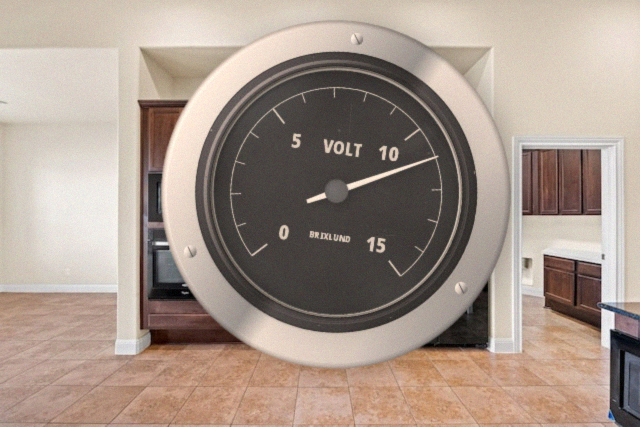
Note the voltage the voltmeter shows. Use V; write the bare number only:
11
